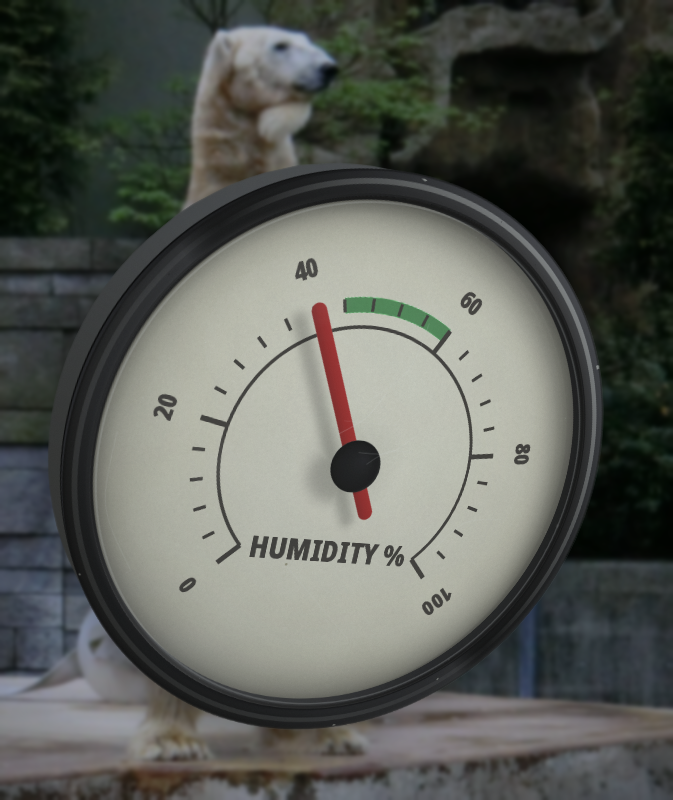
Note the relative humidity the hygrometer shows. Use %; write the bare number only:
40
